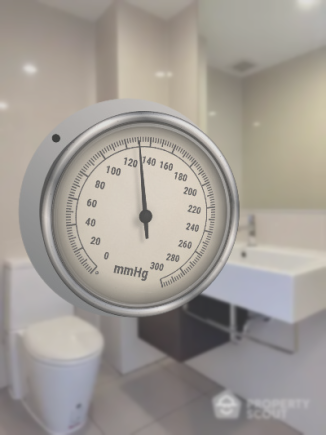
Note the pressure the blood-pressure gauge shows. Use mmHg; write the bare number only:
130
